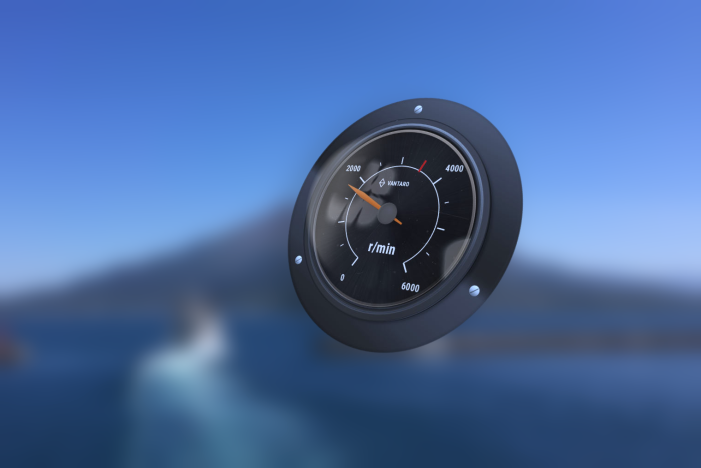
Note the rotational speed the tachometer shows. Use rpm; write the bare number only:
1750
